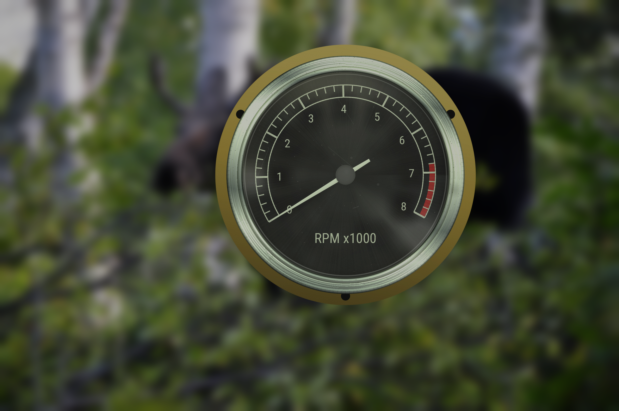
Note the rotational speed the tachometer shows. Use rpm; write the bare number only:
0
